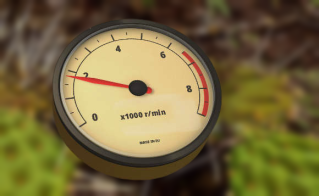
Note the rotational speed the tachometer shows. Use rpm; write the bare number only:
1750
